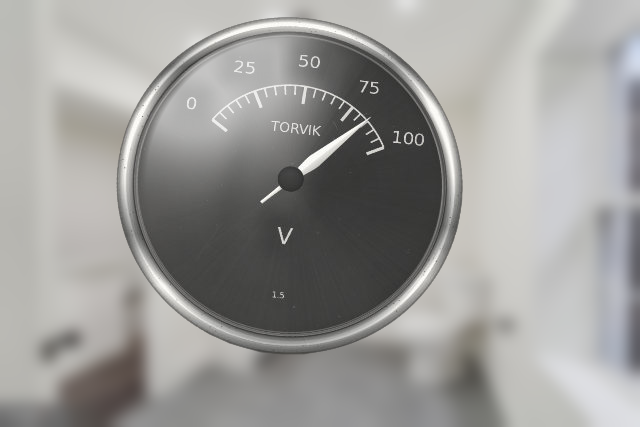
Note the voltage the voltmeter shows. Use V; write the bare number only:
85
